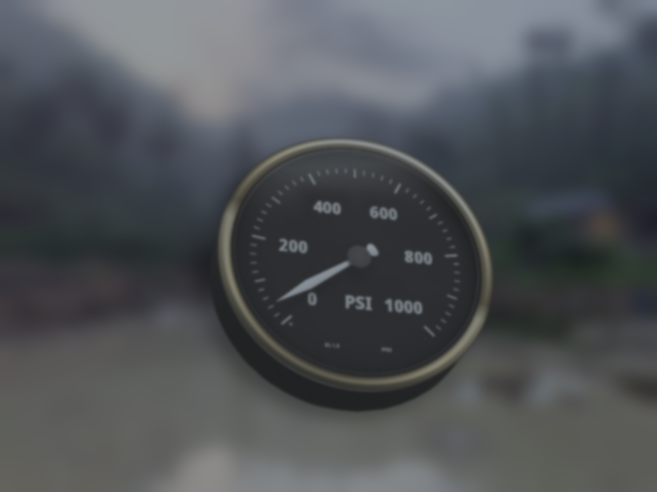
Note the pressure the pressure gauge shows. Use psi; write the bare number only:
40
